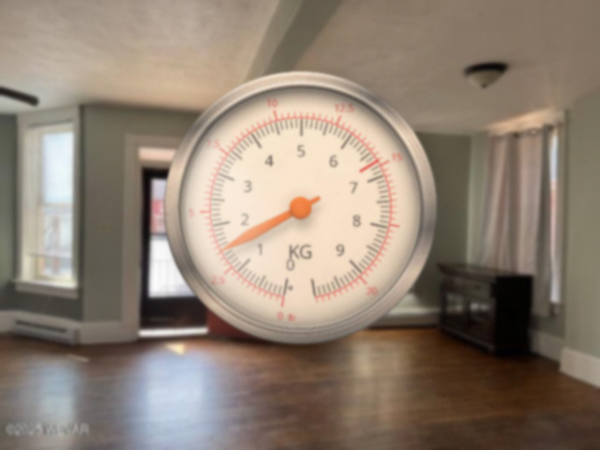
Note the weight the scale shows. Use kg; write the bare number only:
1.5
